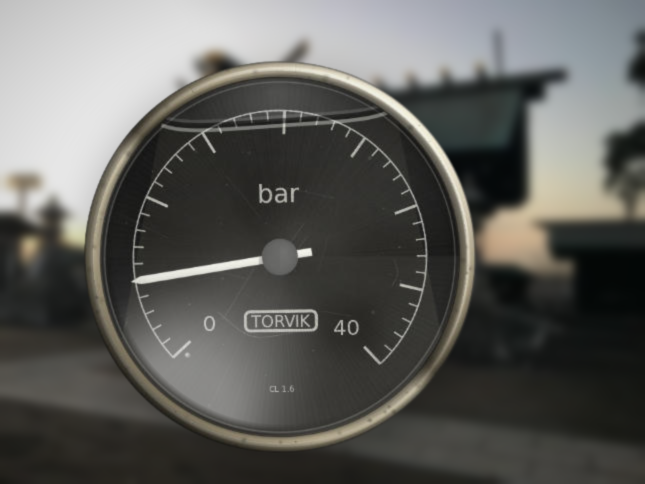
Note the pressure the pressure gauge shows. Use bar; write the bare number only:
5
